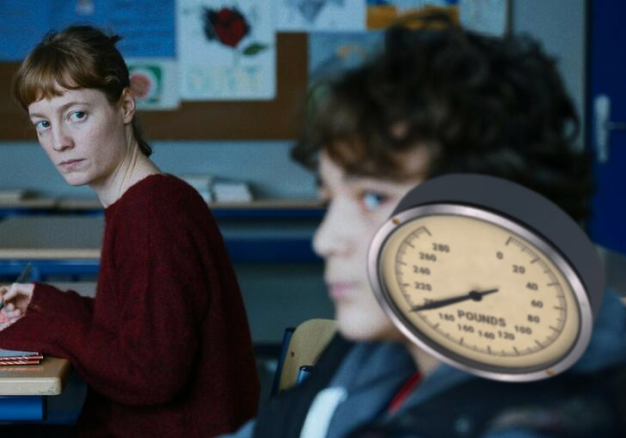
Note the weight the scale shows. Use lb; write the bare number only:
200
